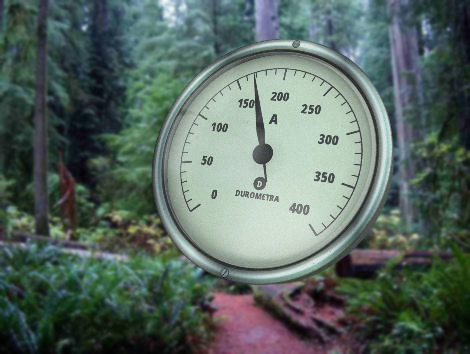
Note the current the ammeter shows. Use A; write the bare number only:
170
